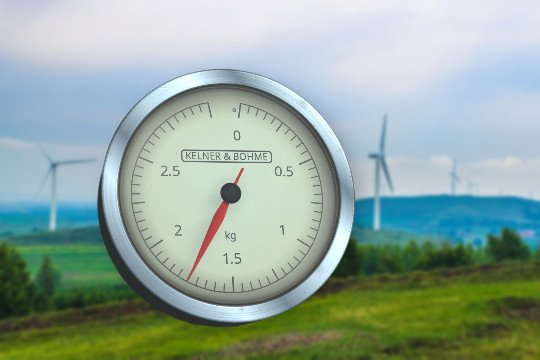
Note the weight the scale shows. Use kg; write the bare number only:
1.75
